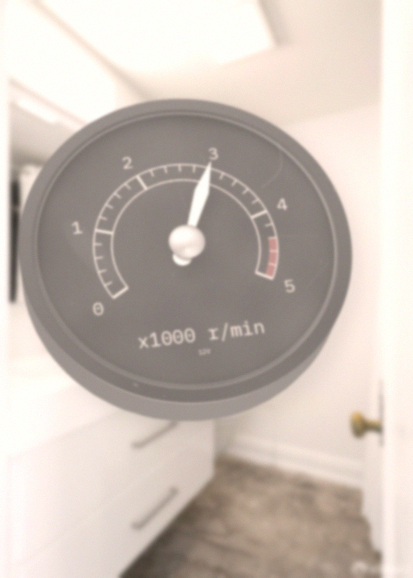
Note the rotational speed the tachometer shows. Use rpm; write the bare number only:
3000
